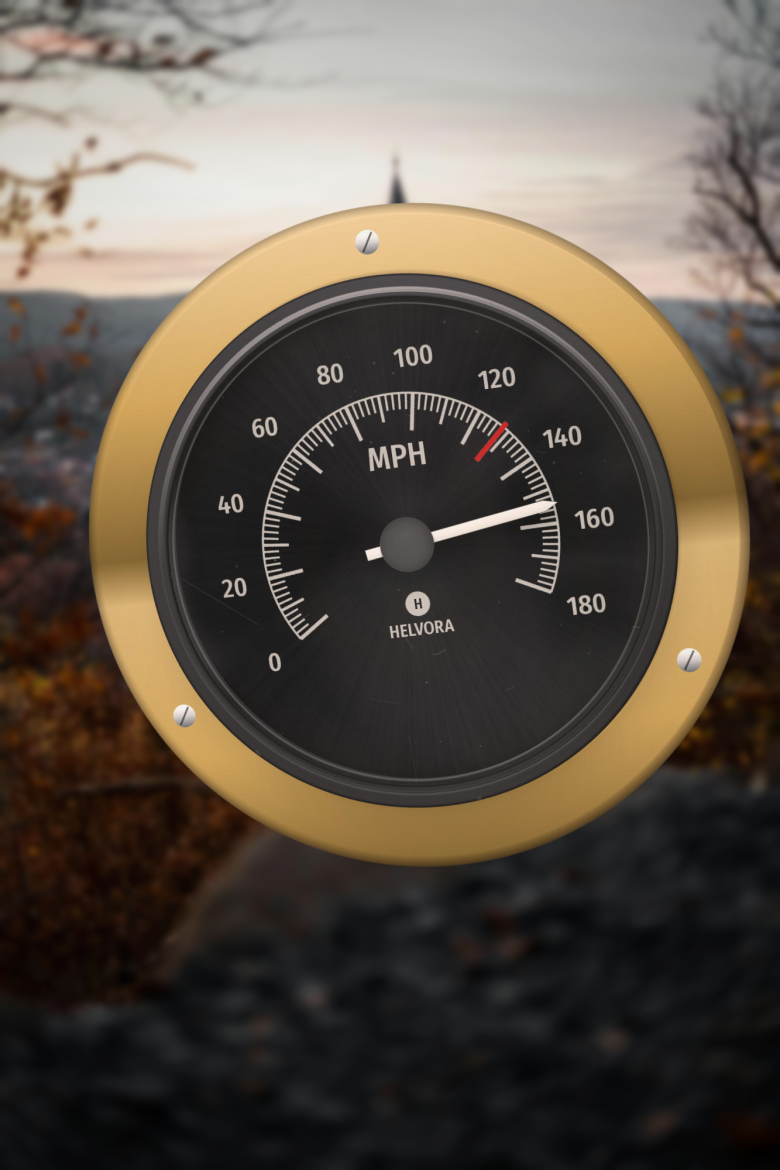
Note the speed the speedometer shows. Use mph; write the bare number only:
154
